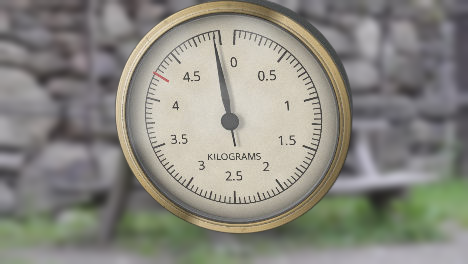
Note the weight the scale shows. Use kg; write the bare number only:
4.95
